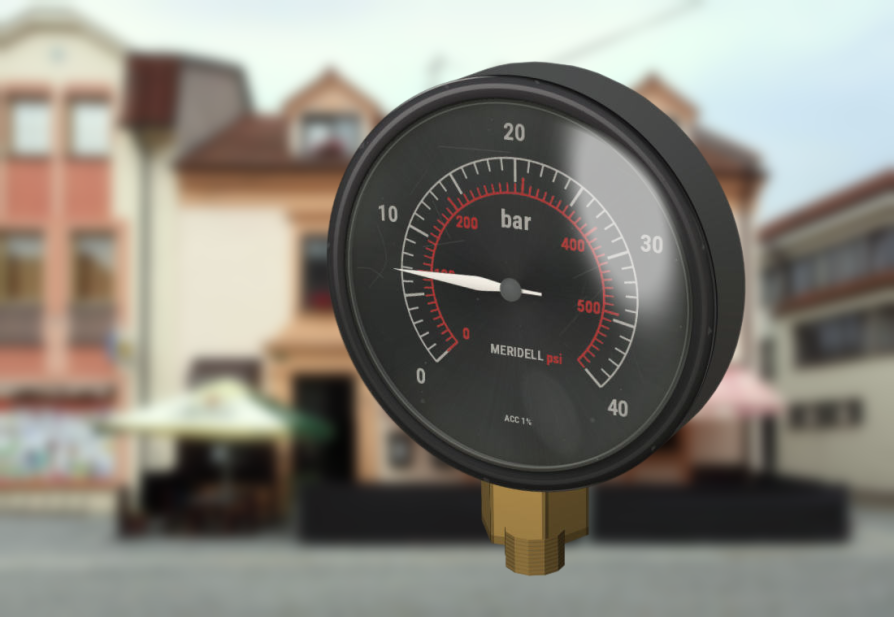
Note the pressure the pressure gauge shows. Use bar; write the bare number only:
7
